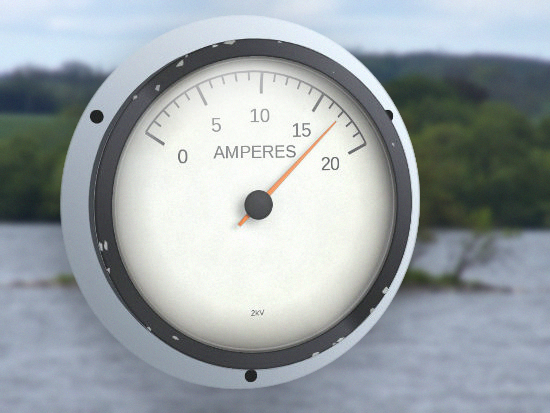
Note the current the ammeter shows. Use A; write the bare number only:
17
